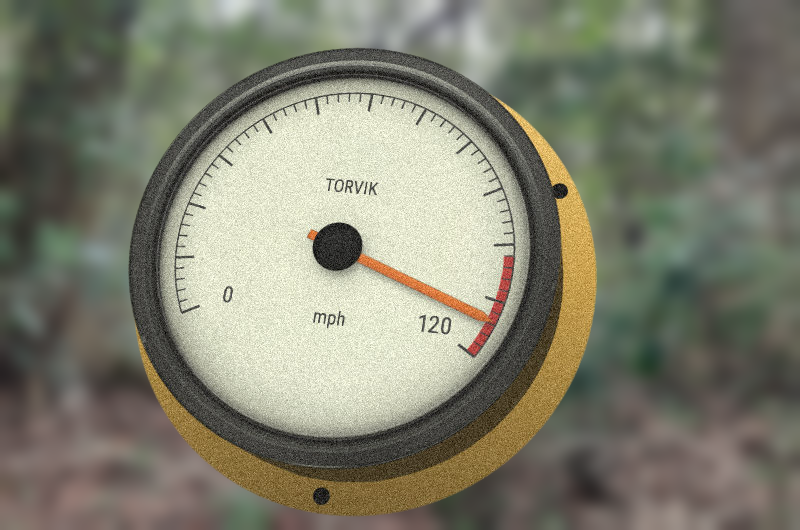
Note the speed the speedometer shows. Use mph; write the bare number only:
114
